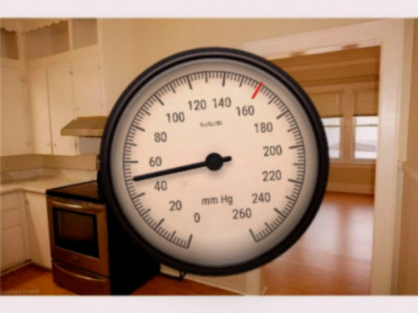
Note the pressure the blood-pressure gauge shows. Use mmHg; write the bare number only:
50
